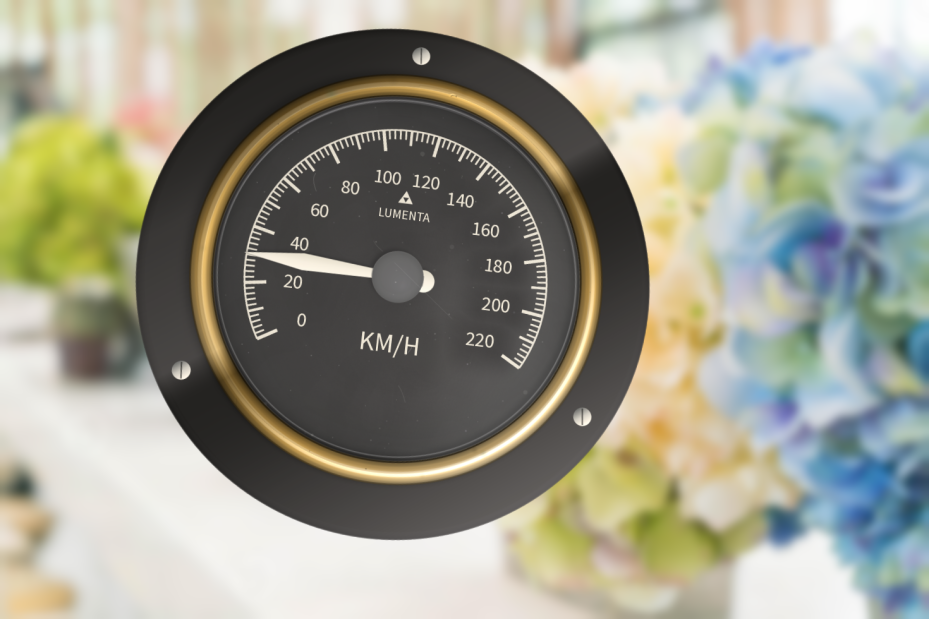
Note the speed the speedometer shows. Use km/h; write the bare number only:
30
